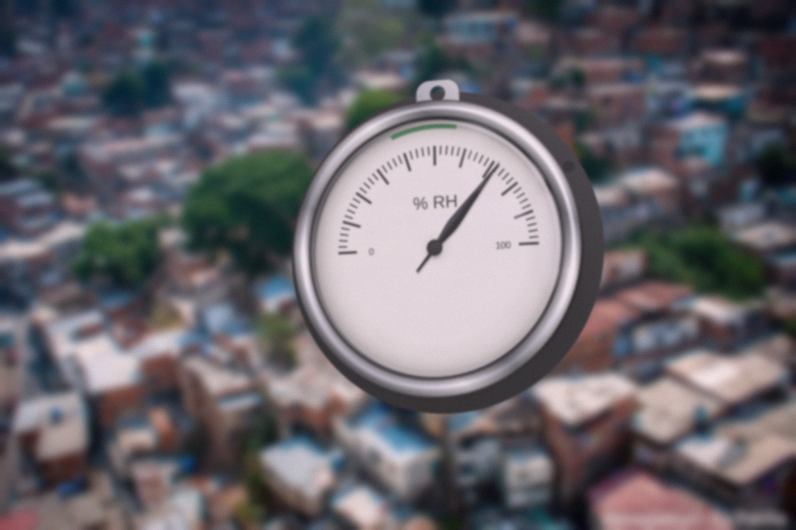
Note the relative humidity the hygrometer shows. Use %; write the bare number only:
72
